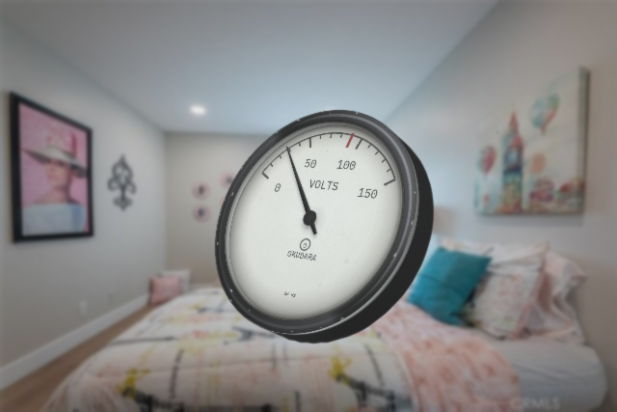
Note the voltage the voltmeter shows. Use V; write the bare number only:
30
